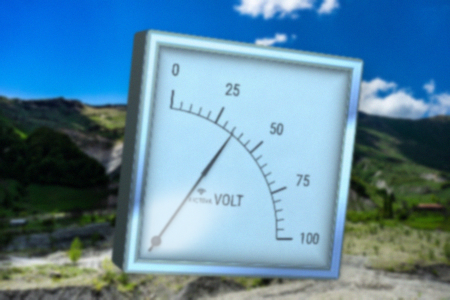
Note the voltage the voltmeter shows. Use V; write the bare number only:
35
